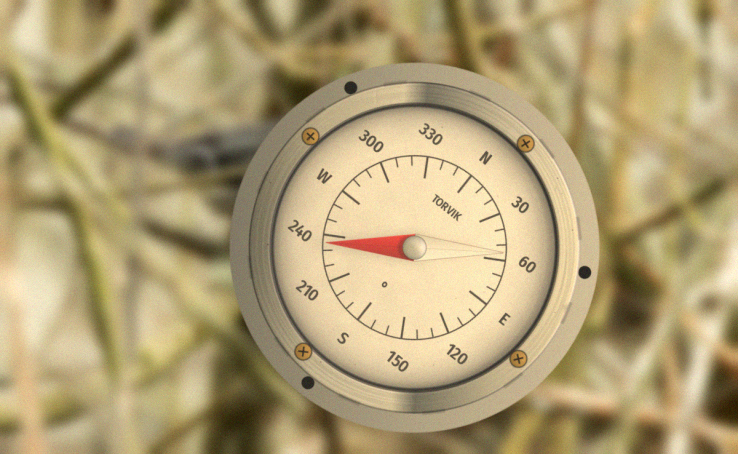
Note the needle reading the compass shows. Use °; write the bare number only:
235
